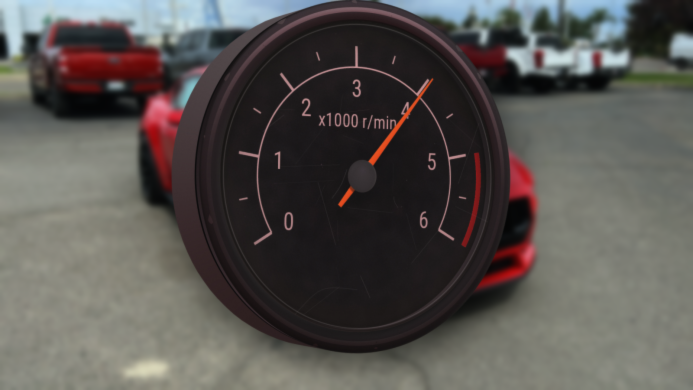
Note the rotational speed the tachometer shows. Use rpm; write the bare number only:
4000
